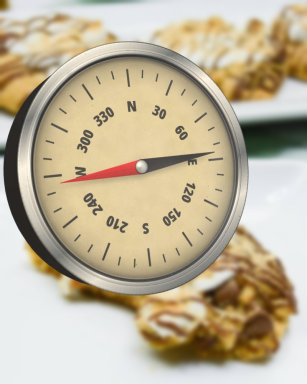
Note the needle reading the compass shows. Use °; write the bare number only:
265
